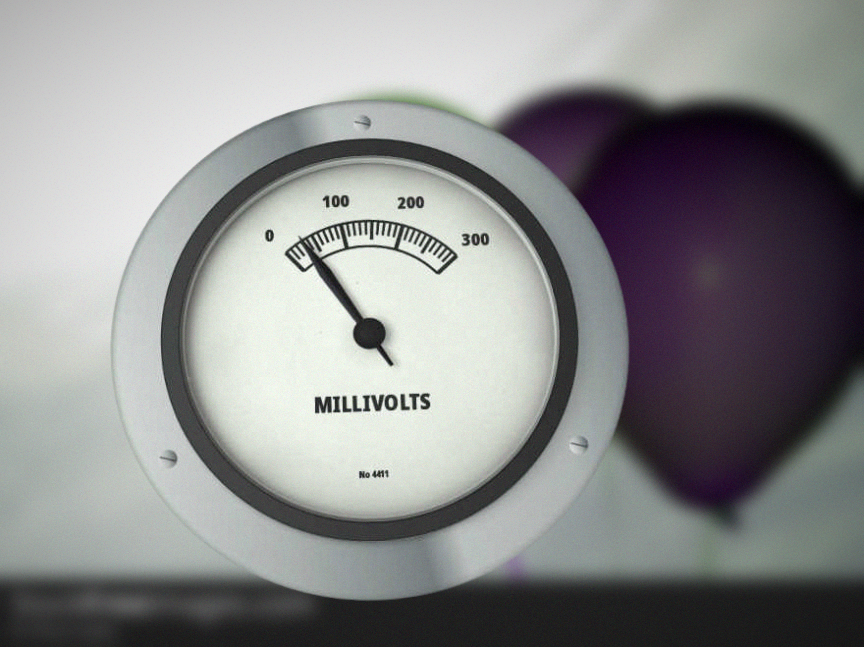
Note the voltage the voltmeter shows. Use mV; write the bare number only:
30
